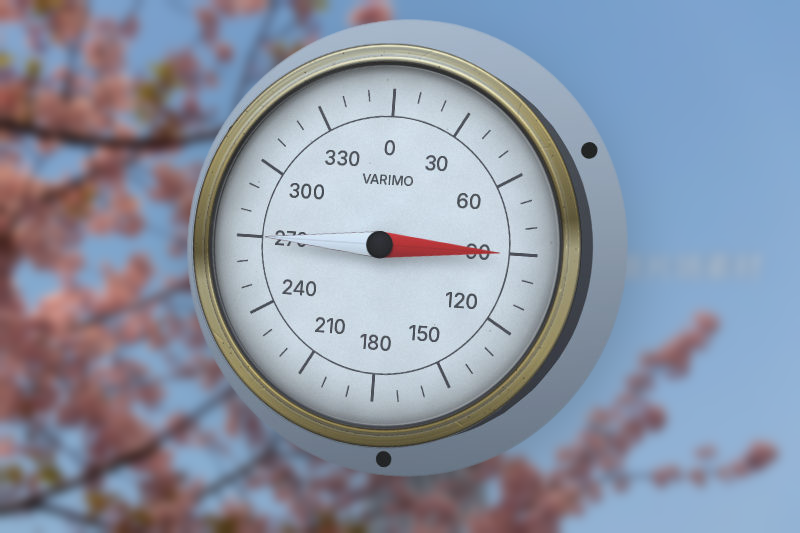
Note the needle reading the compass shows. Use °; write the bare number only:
90
